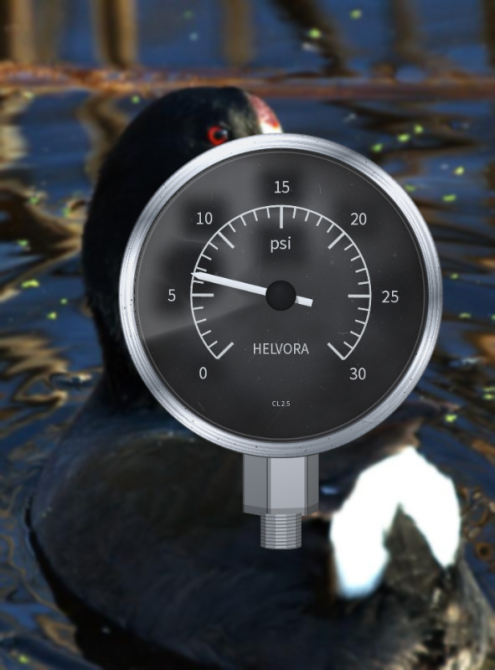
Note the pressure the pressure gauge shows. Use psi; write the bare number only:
6.5
